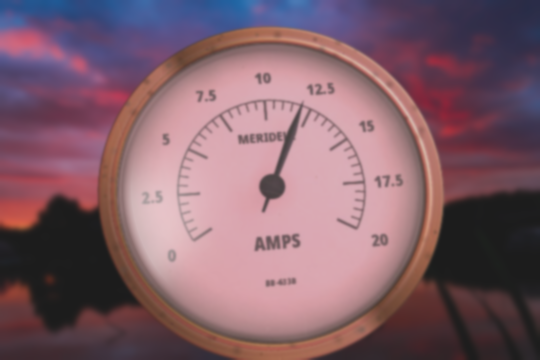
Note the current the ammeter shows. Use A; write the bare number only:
12
